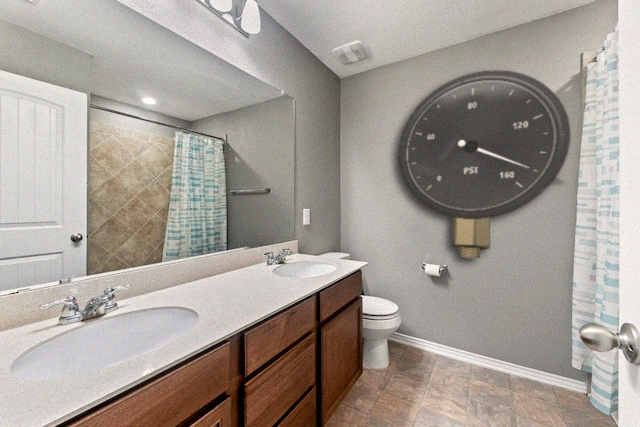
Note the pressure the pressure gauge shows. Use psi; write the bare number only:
150
